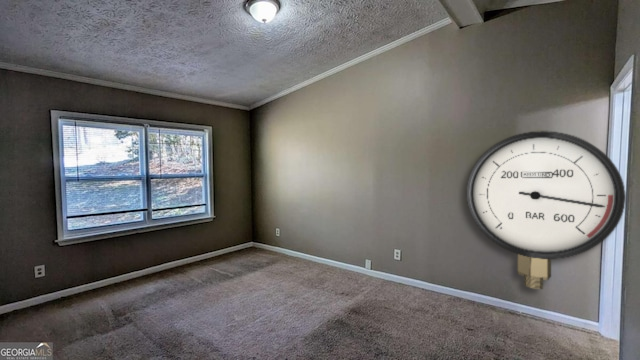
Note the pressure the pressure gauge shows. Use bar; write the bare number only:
525
